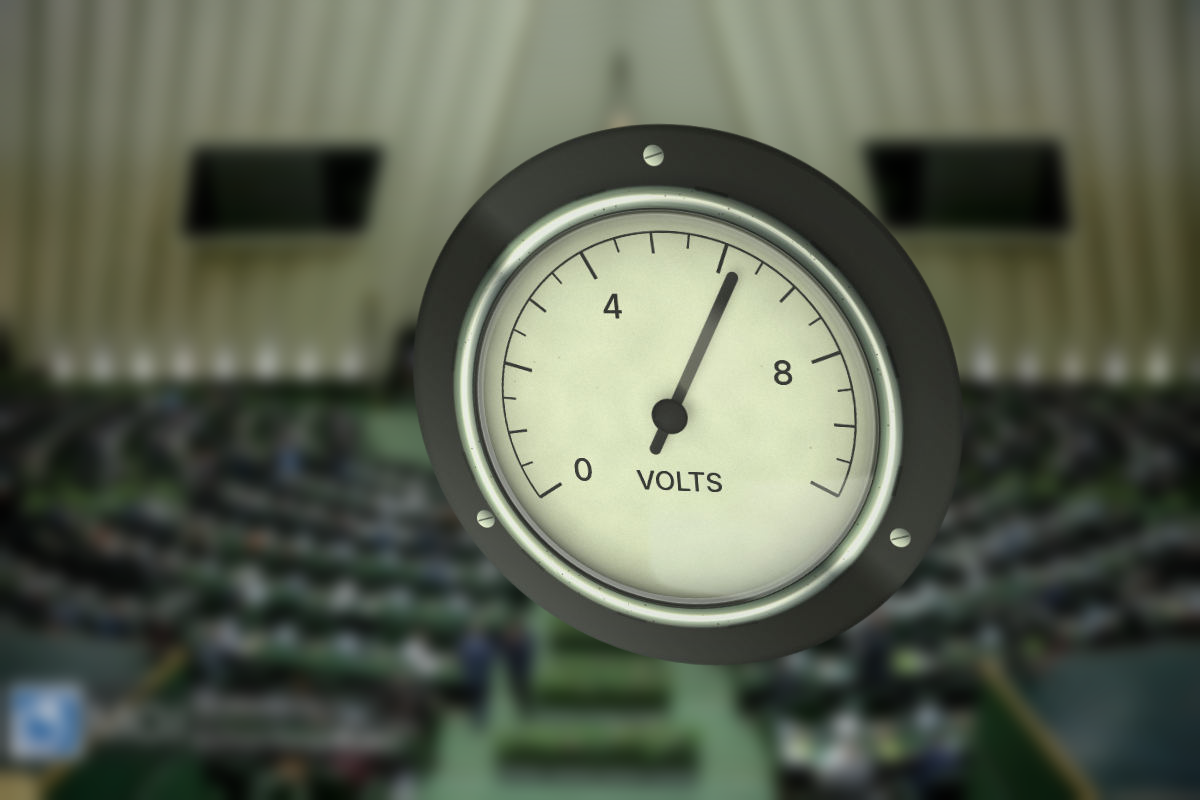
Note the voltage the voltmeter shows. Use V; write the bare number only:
6.25
